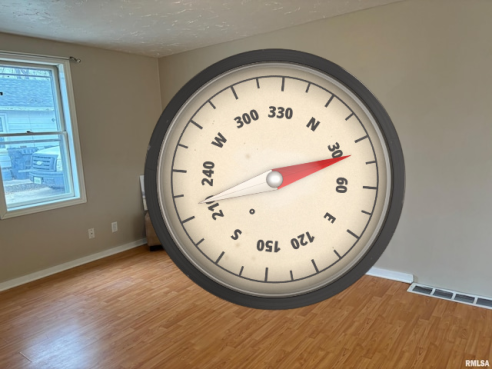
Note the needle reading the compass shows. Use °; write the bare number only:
37.5
